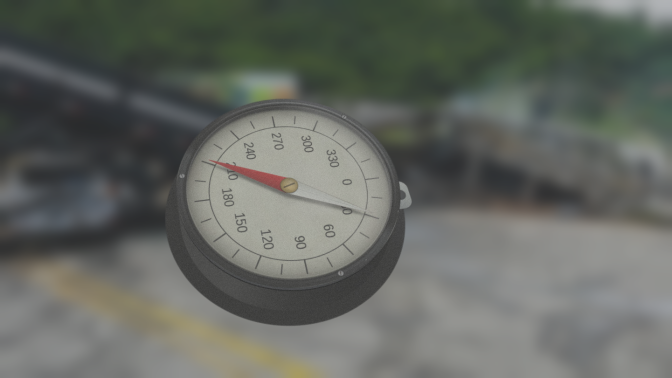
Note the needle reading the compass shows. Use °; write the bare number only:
210
